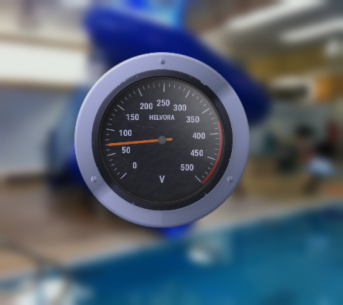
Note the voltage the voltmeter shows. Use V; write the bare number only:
70
